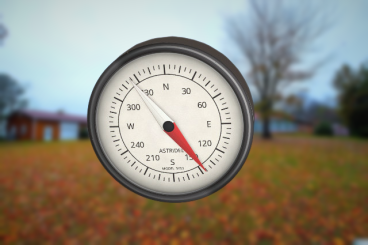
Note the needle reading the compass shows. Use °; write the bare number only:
145
